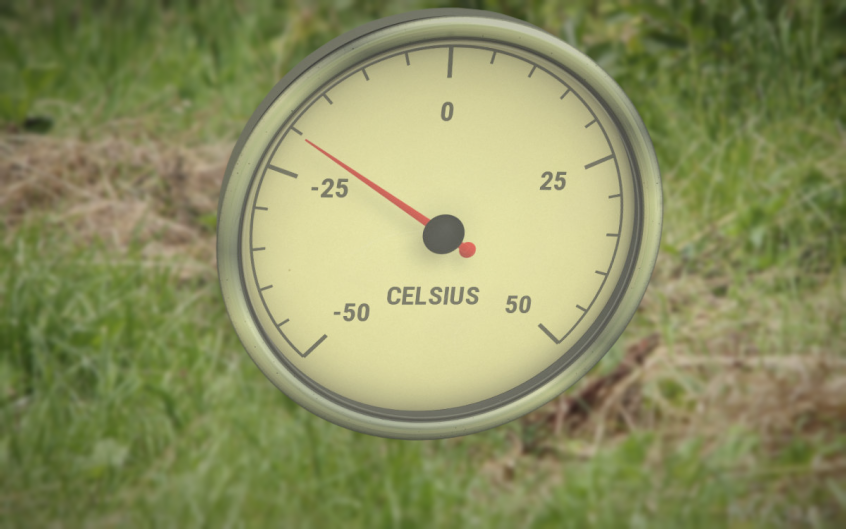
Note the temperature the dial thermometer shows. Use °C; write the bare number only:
-20
